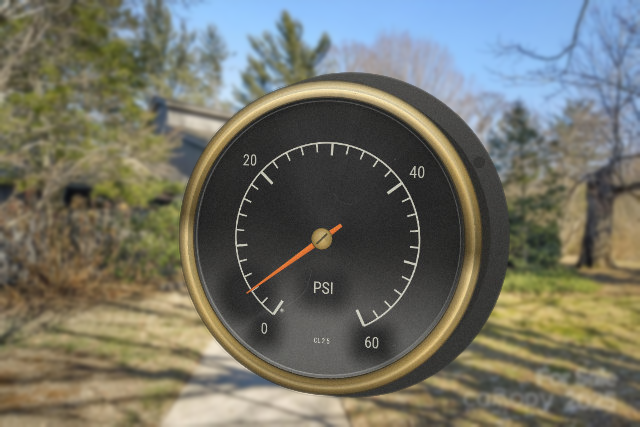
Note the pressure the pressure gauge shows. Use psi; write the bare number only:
4
